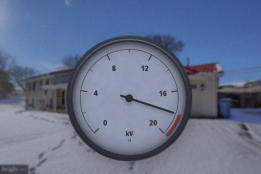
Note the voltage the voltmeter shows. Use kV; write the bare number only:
18
